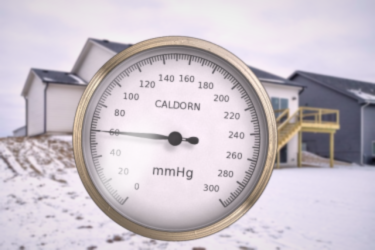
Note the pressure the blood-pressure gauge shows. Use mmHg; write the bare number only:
60
